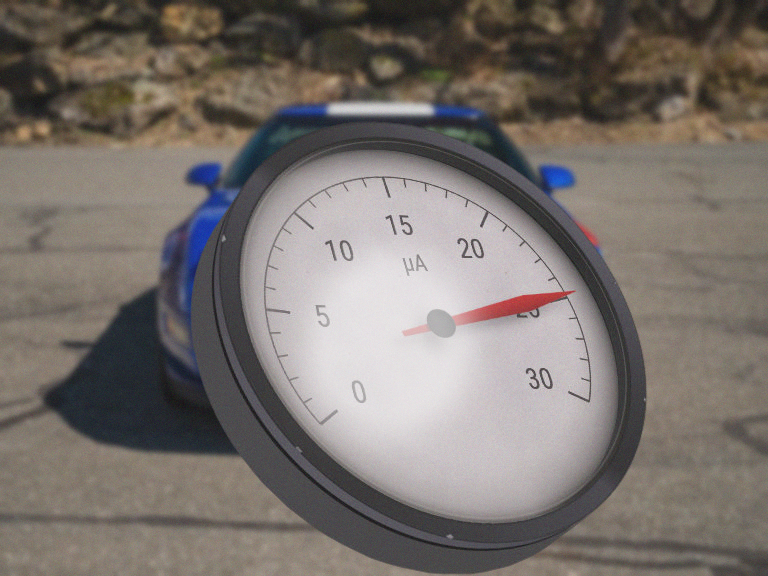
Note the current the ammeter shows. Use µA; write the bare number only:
25
